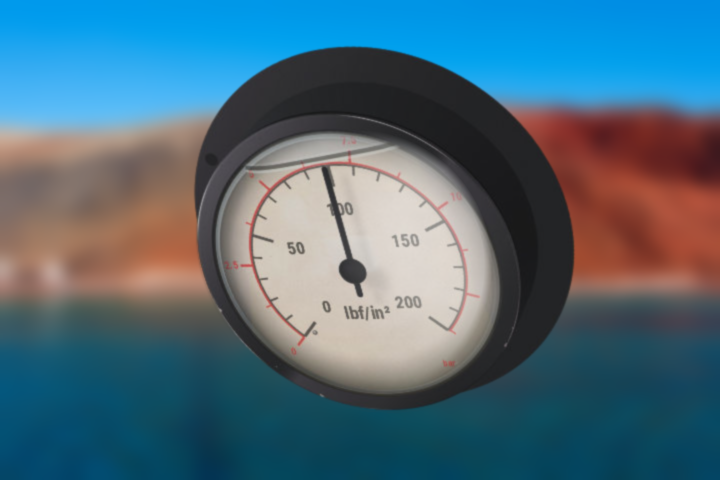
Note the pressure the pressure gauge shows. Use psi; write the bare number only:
100
